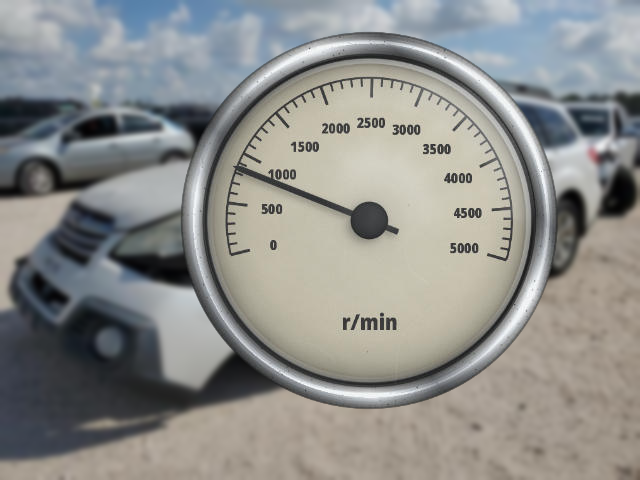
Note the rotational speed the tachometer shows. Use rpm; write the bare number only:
850
